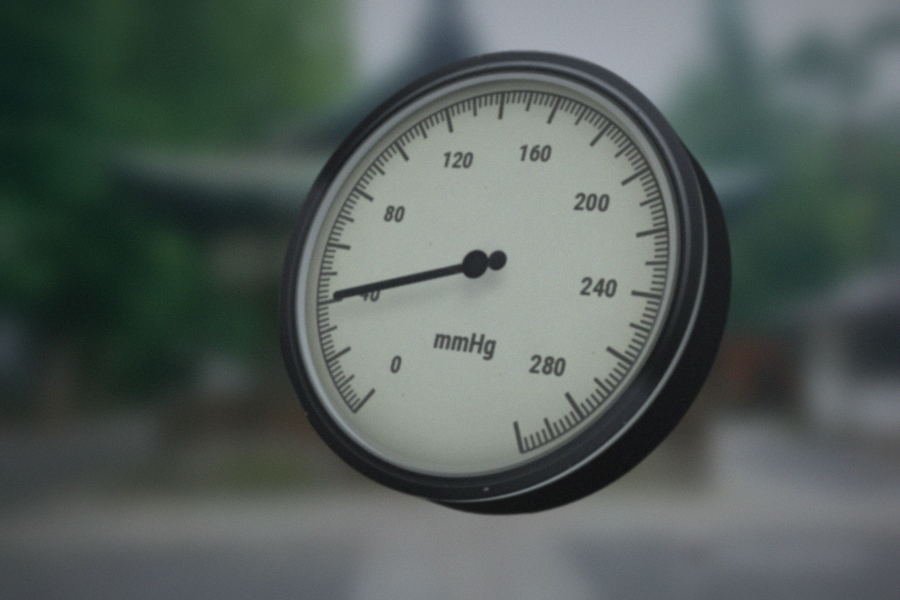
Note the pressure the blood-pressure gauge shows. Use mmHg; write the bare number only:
40
